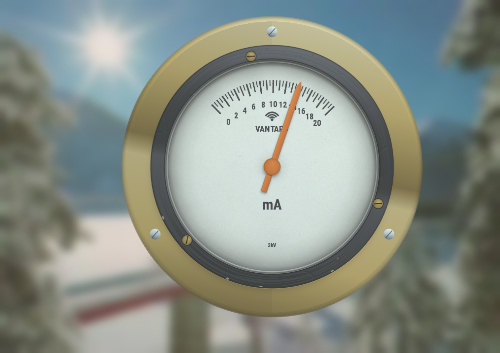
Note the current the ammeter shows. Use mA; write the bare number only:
14
